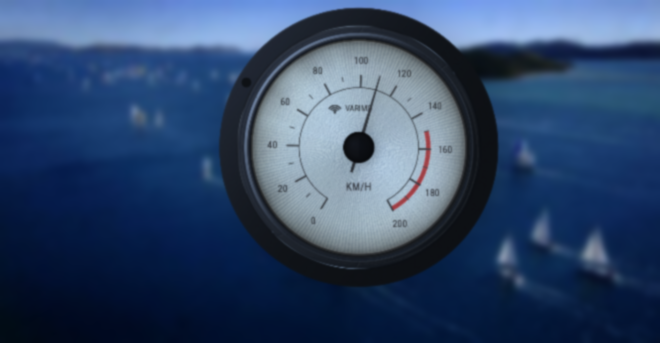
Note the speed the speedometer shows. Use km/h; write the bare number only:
110
